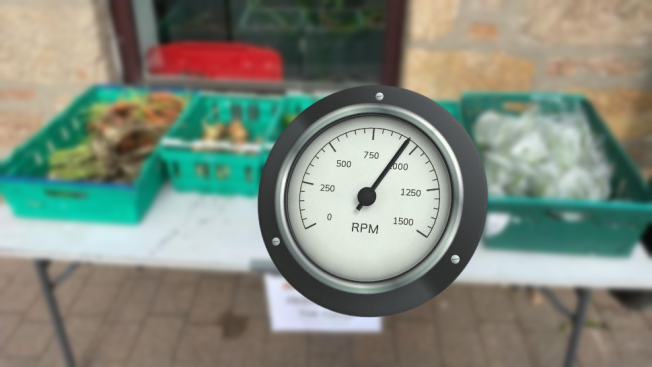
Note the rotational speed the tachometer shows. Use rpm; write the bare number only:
950
